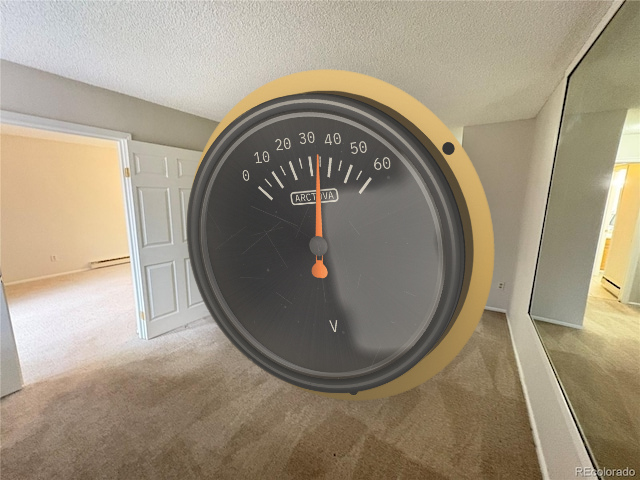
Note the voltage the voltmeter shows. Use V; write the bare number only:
35
